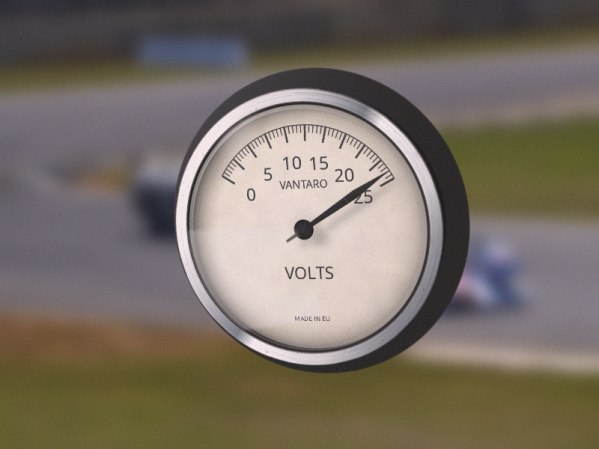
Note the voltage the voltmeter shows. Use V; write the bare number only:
24
